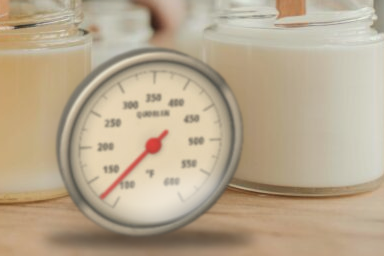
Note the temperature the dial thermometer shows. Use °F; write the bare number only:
125
